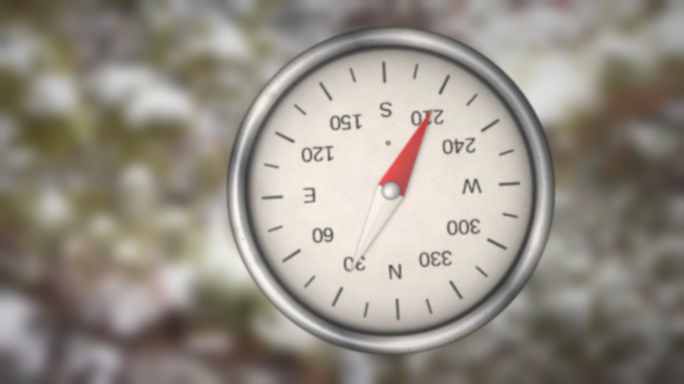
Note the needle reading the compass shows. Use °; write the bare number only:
210
